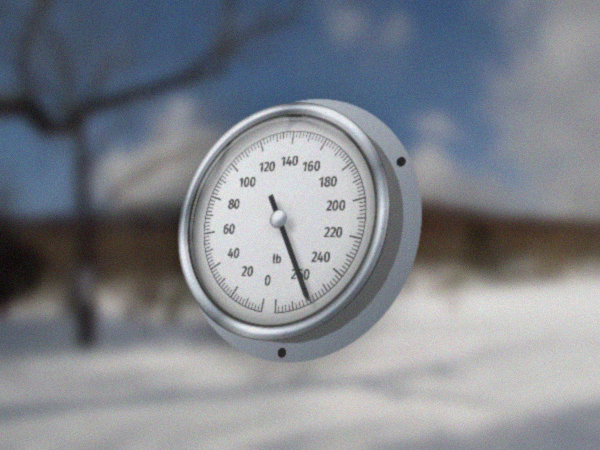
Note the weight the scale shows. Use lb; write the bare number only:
260
